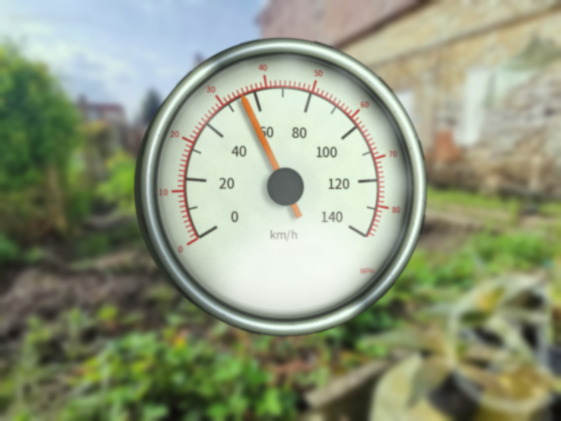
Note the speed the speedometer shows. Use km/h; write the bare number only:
55
